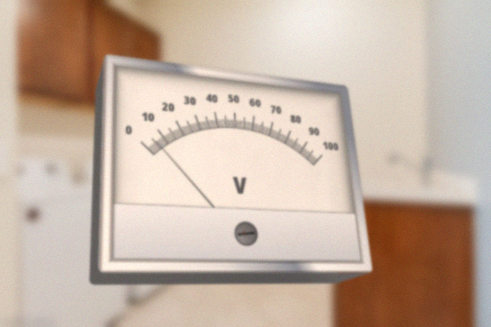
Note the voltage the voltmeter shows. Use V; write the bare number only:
5
